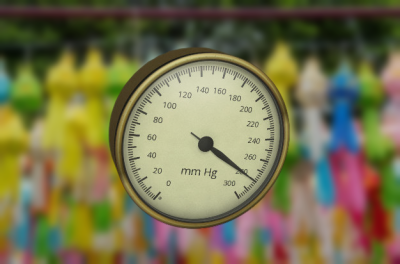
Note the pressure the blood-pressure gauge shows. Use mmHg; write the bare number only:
280
